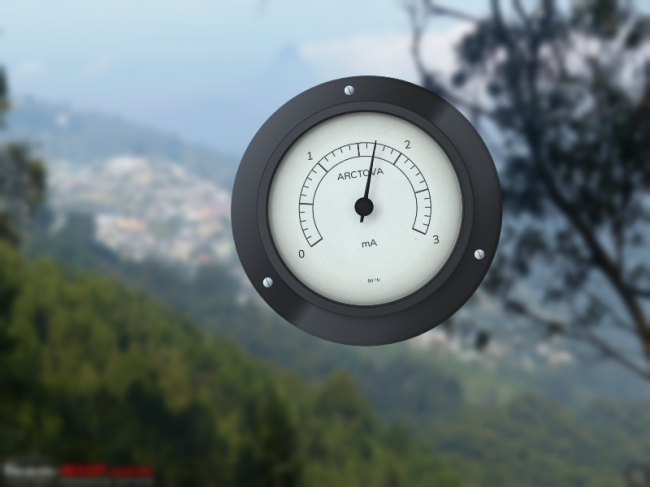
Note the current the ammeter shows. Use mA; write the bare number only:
1.7
